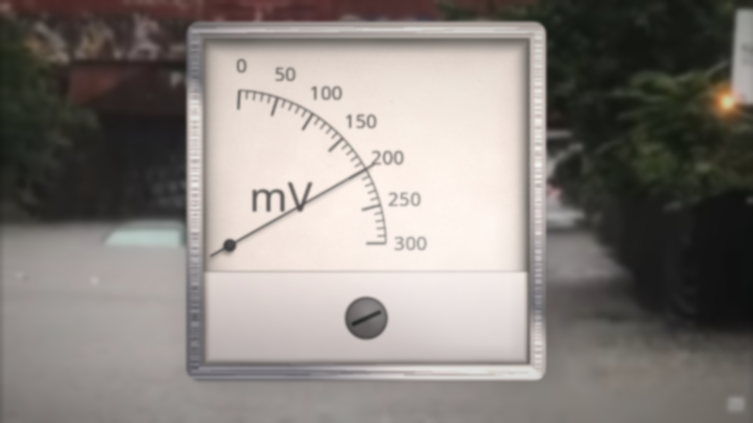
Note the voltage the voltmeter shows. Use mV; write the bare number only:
200
